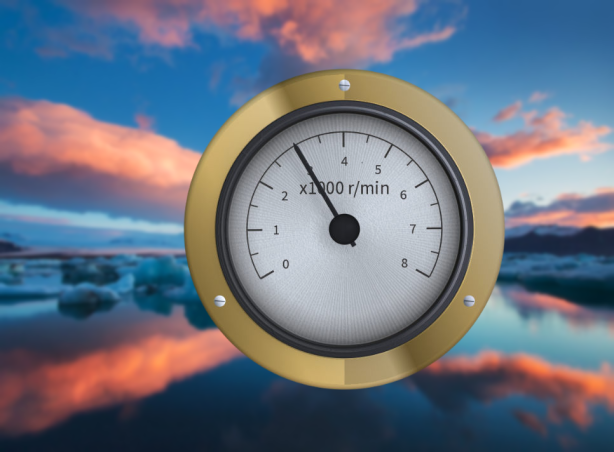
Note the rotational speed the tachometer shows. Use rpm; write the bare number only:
3000
